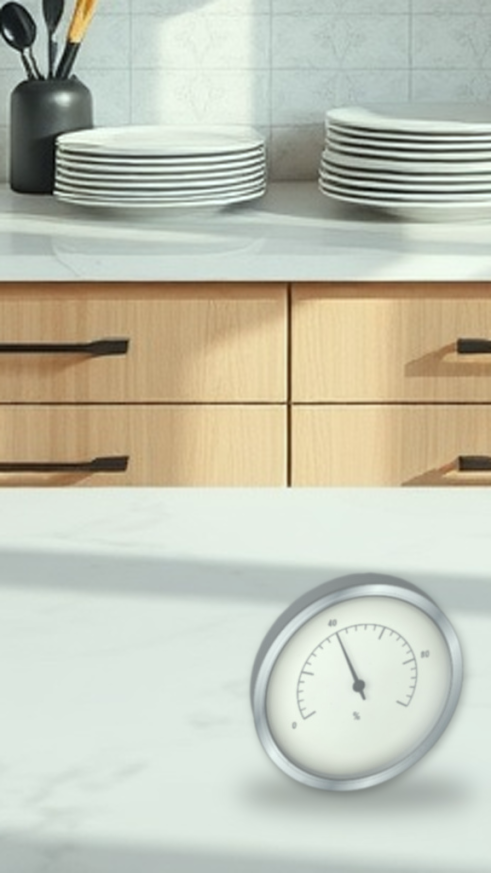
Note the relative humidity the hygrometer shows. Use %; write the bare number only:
40
